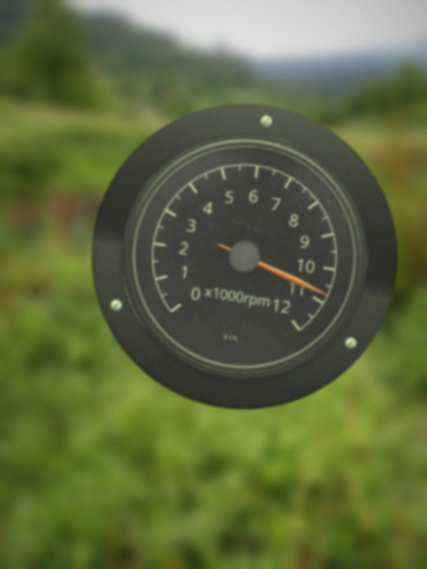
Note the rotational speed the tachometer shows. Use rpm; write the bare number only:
10750
